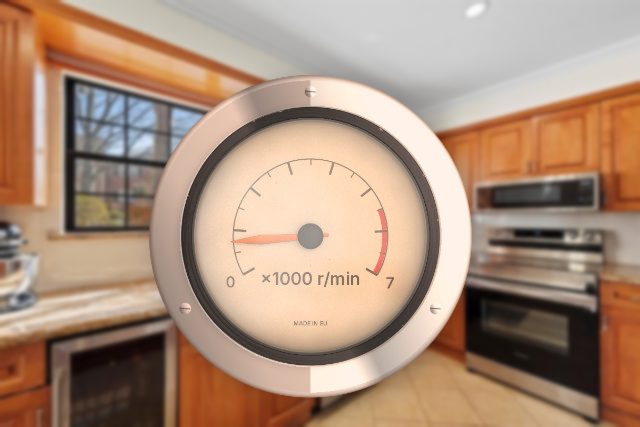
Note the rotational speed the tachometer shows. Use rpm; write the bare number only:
750
